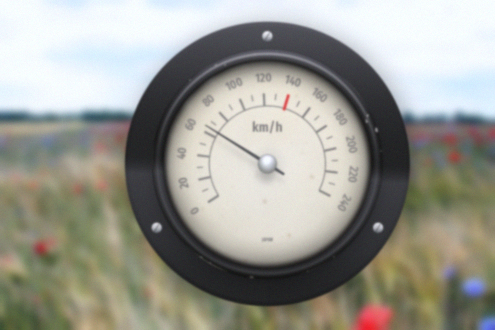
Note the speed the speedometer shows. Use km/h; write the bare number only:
65
